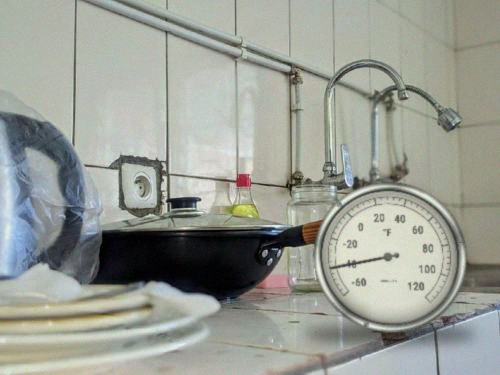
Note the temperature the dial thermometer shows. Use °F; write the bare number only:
-40
